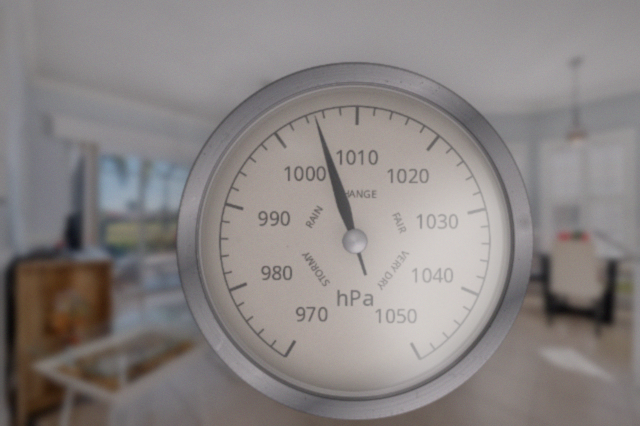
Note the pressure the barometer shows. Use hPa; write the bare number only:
1005
